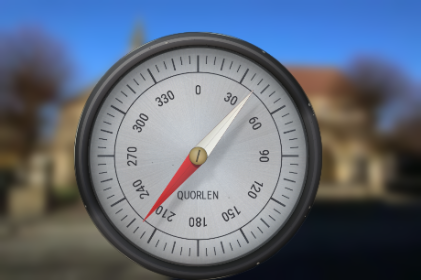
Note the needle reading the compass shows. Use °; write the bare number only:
220
